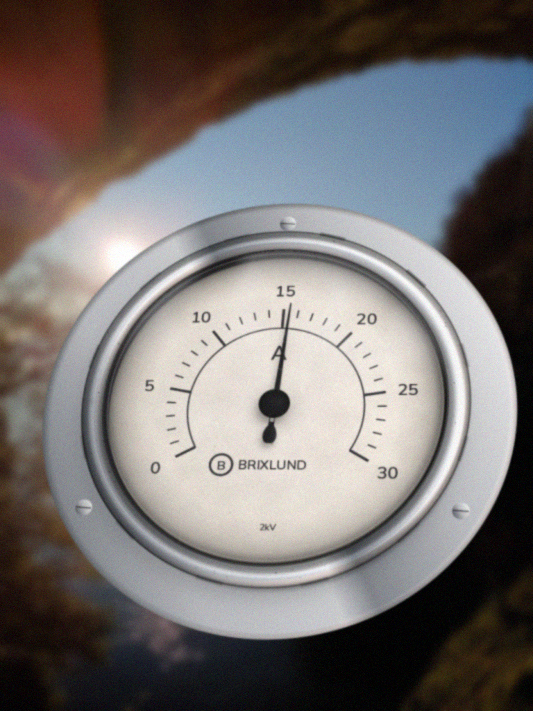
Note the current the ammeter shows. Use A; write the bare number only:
15.5
